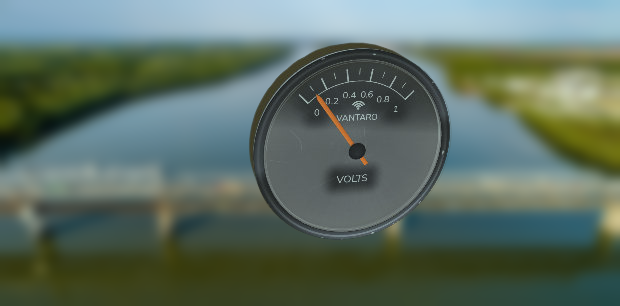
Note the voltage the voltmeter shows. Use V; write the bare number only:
0.1
